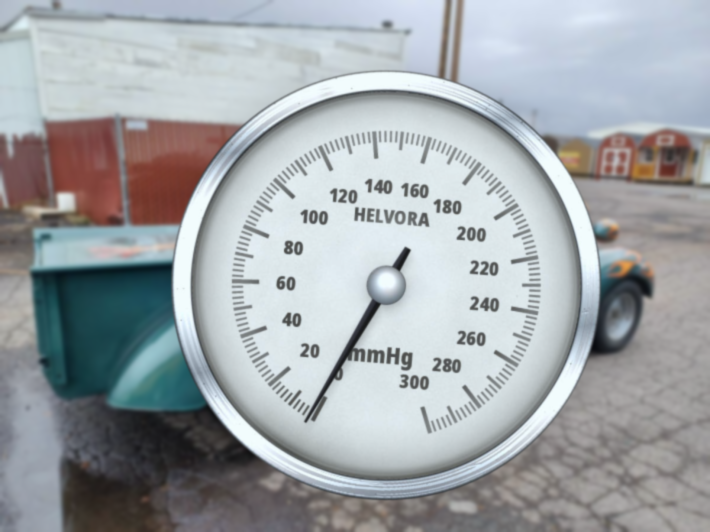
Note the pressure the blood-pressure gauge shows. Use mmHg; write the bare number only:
2
